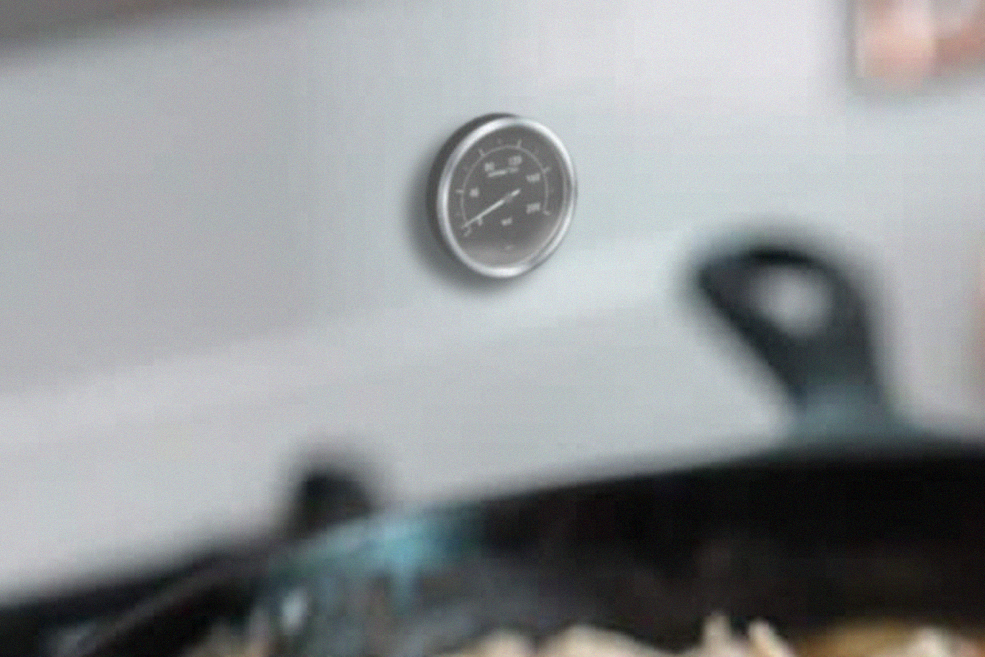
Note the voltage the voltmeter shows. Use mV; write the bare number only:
10
